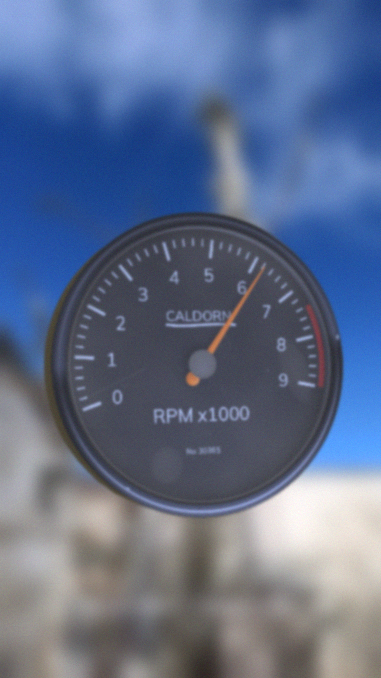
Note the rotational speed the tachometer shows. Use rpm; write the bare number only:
6200
